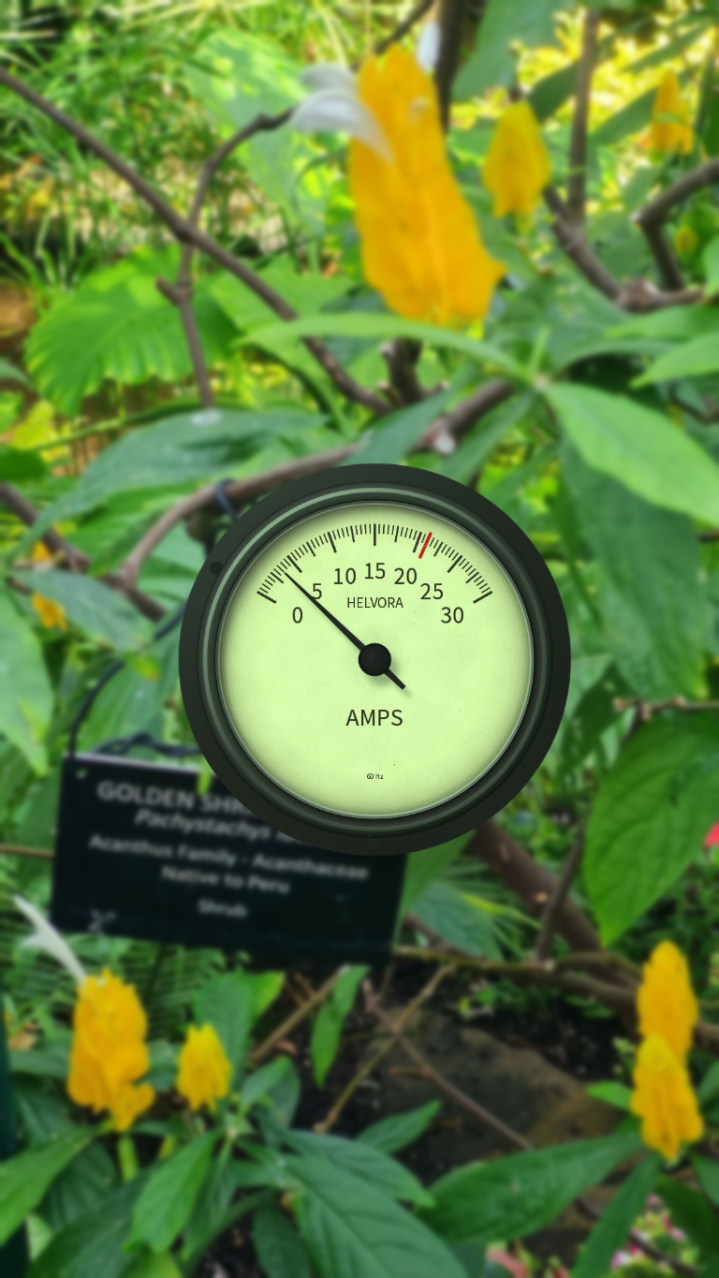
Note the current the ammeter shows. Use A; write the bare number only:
3.5
